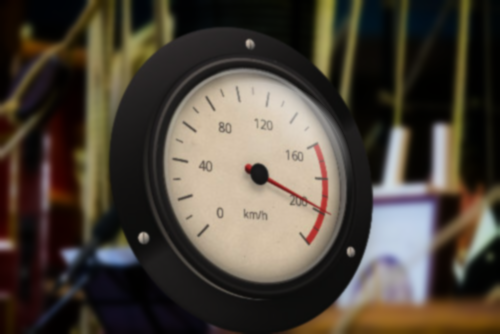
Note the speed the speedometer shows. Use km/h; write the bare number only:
200
